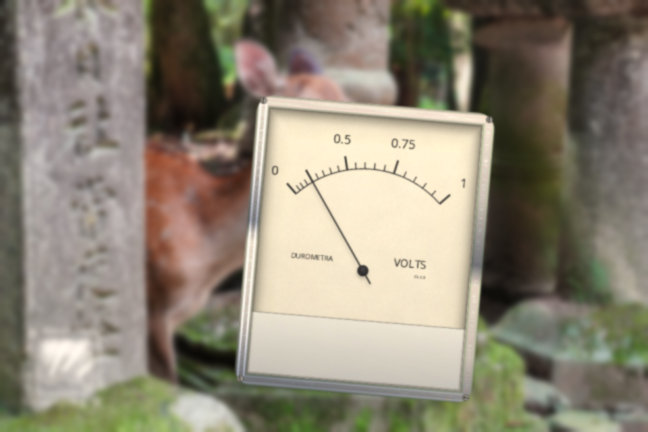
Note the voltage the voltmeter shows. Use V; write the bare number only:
0.25
